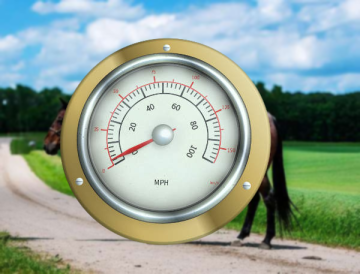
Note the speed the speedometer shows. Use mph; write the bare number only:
2
